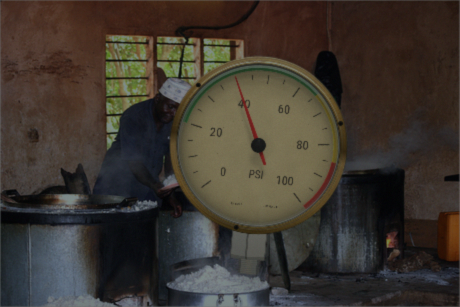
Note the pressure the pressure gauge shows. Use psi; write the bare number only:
40
